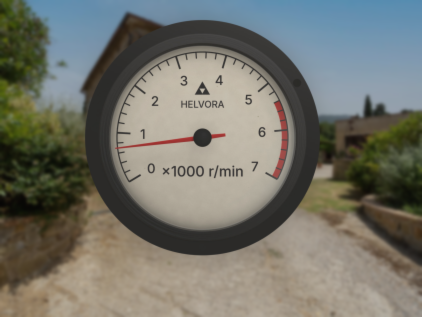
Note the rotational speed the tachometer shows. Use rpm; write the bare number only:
700
